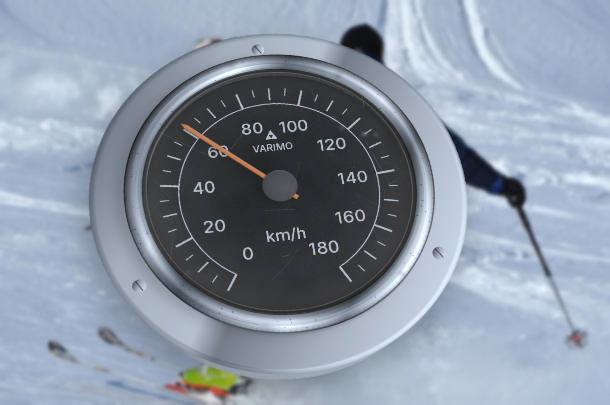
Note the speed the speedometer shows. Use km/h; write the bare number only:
60
